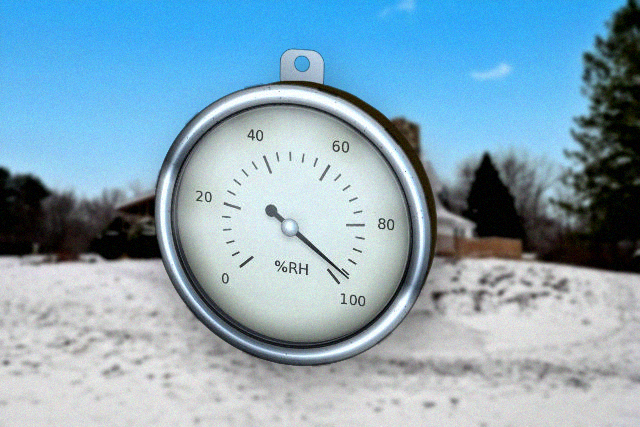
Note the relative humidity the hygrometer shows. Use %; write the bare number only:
96
